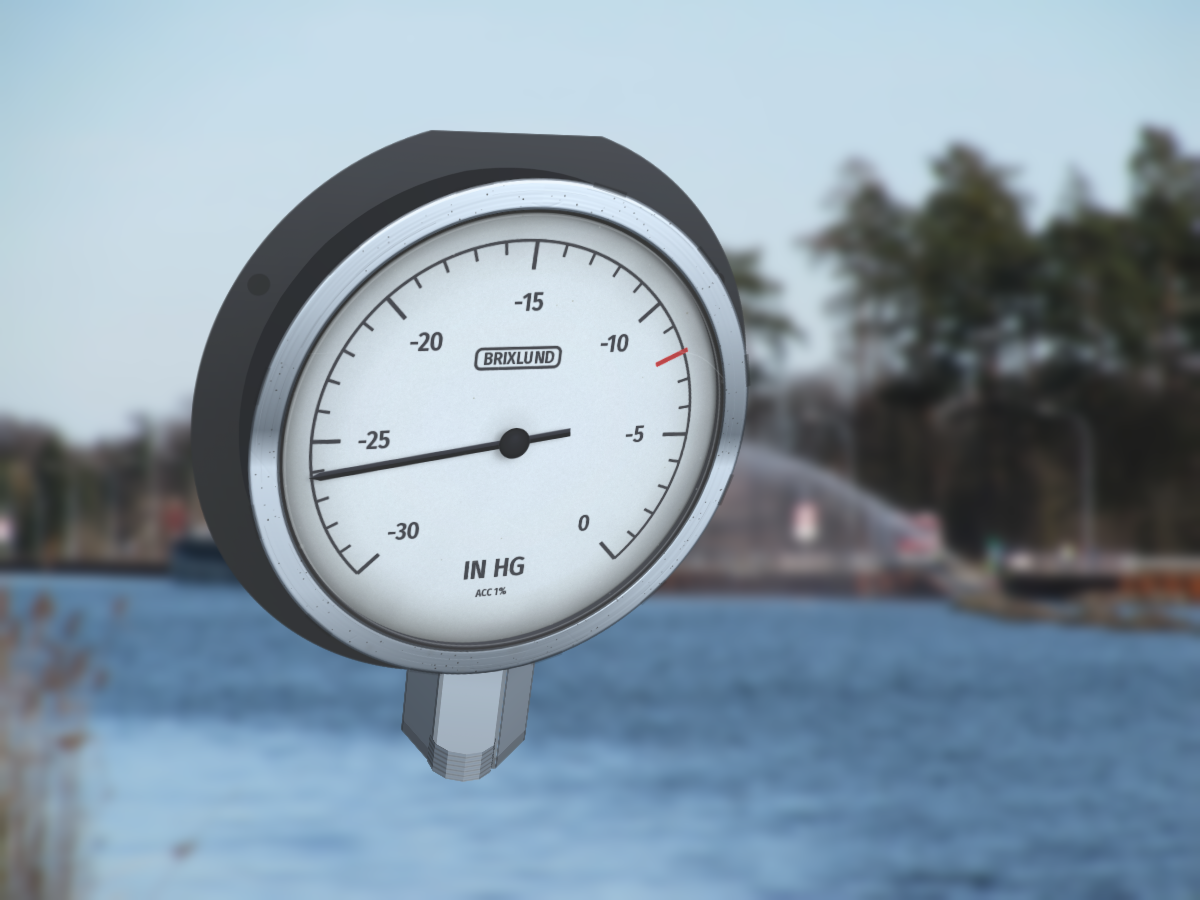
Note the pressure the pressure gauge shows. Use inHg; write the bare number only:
-26
